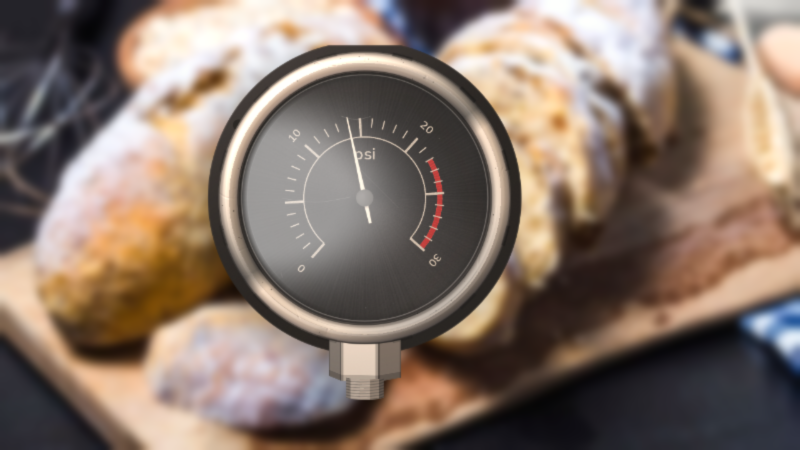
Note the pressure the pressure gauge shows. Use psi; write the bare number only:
14
